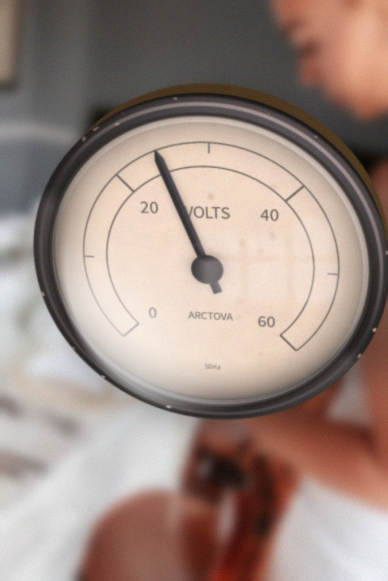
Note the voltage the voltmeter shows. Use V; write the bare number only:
25
